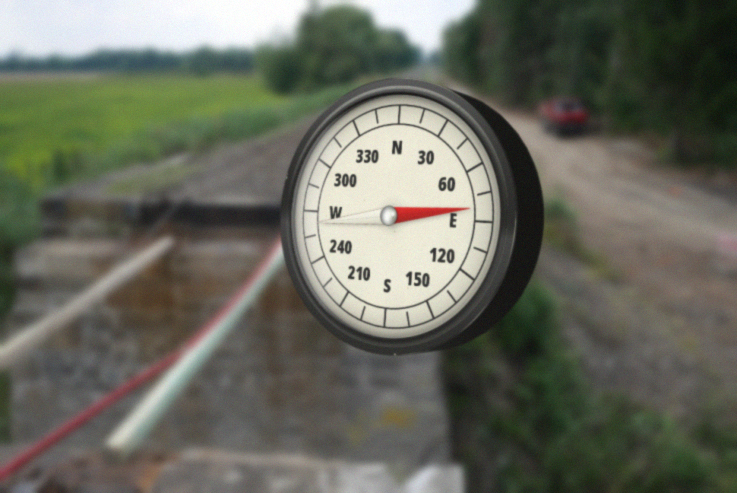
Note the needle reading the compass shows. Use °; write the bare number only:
82.5
